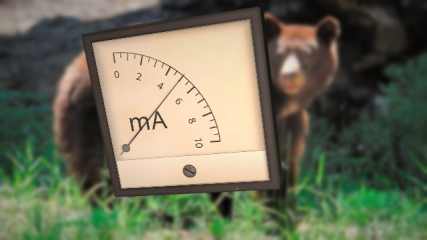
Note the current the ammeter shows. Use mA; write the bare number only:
5
